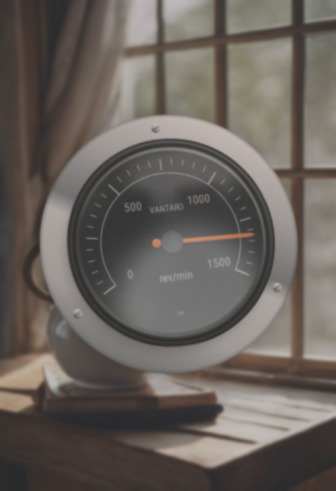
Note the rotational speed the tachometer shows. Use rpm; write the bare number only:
1325
